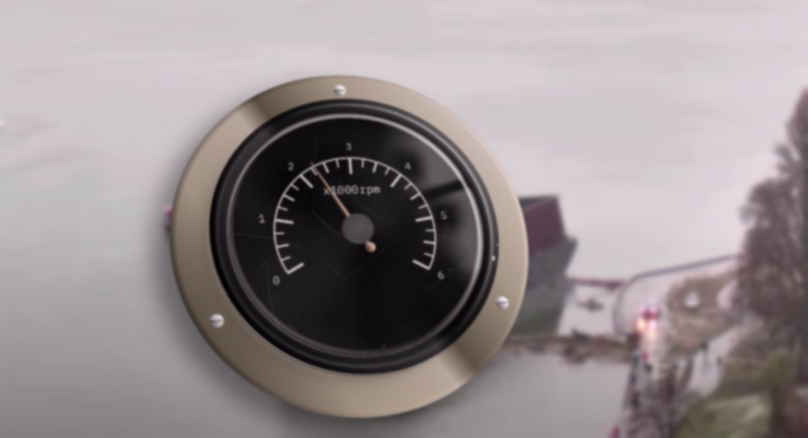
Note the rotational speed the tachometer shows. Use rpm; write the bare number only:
2250
